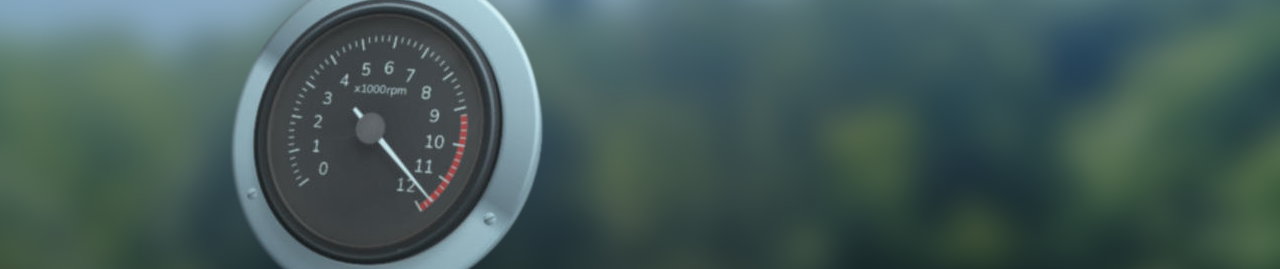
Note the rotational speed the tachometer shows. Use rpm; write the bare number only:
11600
